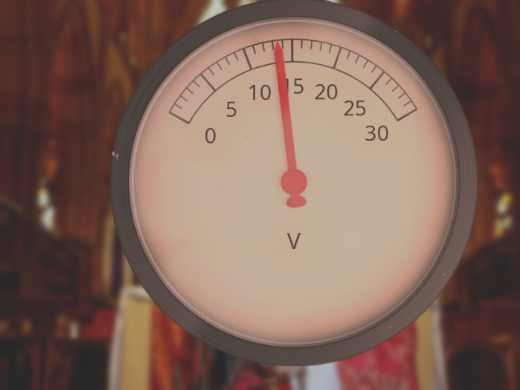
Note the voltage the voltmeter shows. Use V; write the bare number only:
13.5
